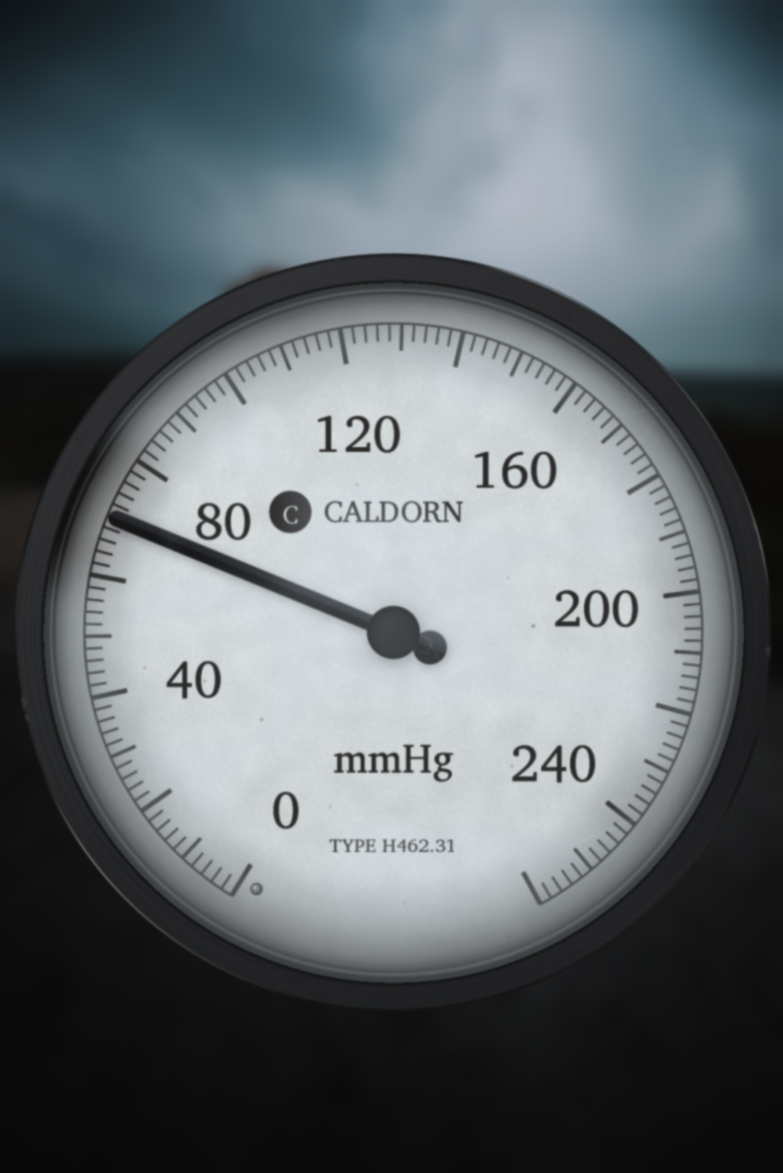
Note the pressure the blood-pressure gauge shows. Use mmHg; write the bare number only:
70
